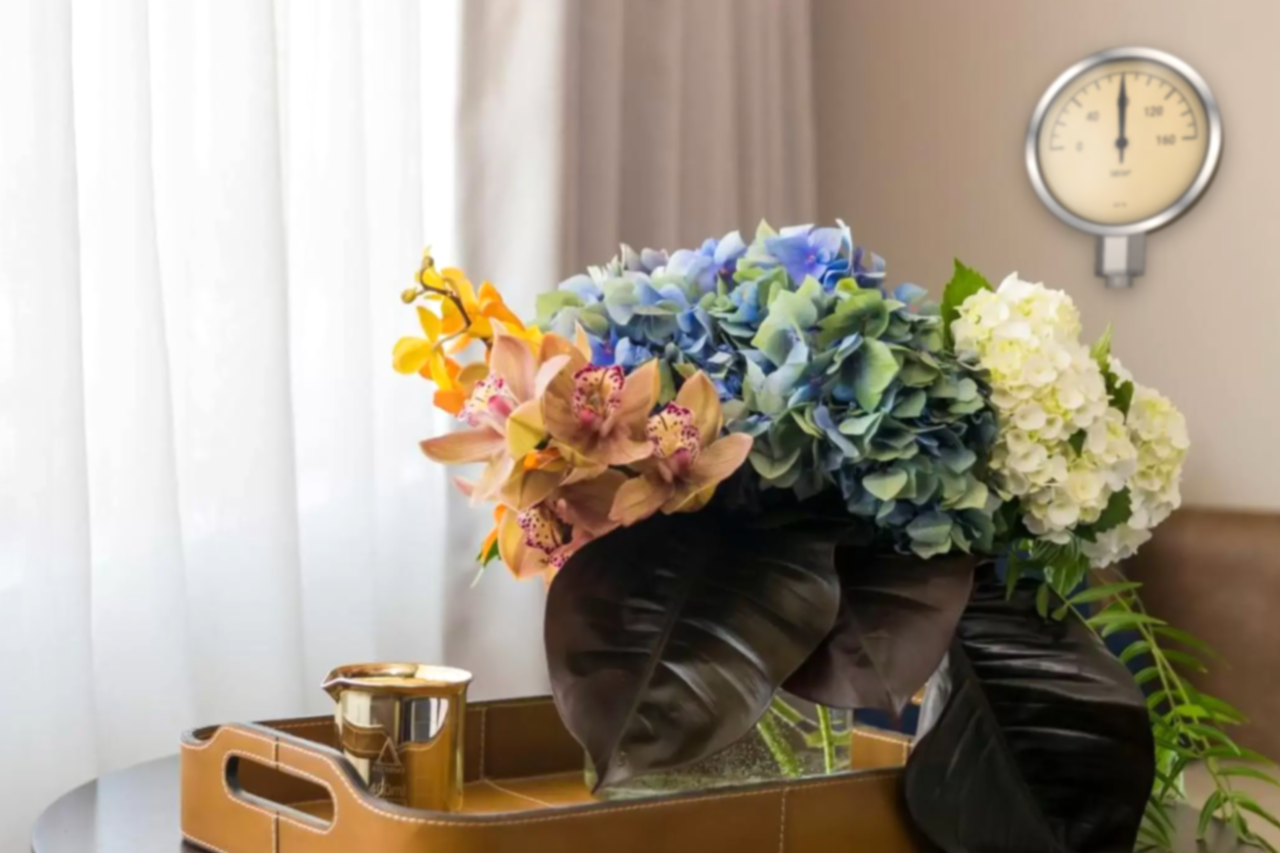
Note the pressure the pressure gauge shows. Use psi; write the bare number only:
80
